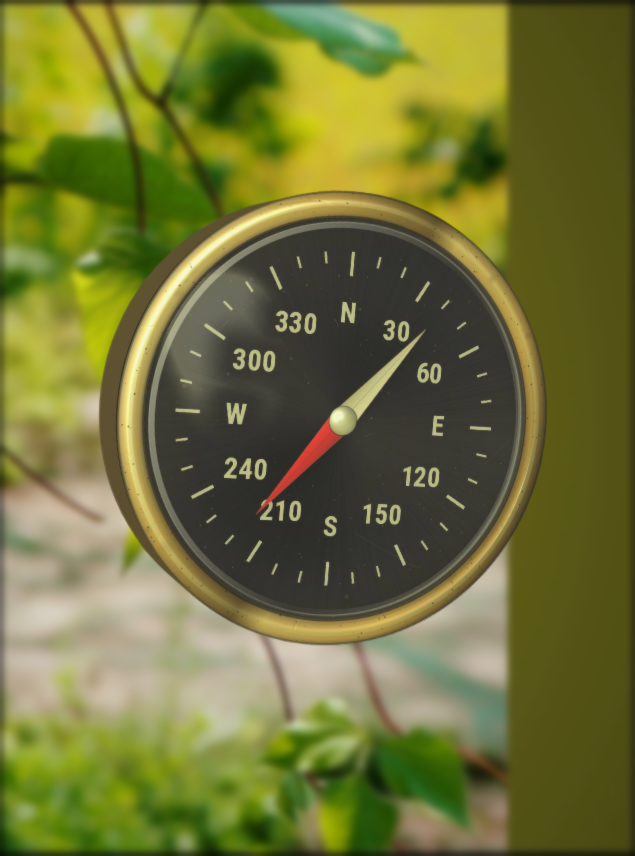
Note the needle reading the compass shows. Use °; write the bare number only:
220
